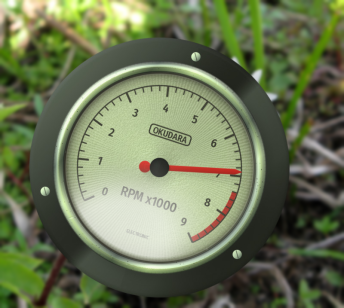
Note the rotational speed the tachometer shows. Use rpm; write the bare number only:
6900
